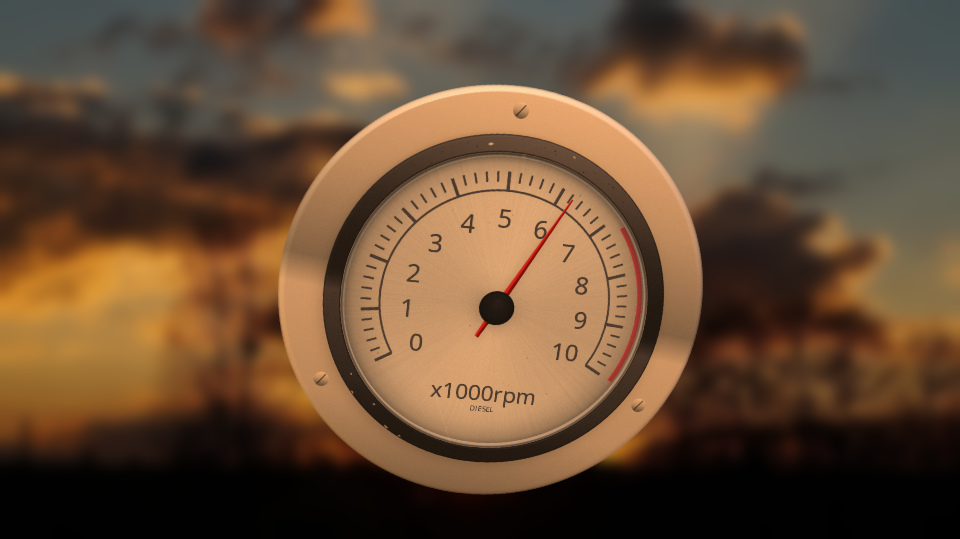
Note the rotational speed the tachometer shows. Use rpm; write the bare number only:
6200
